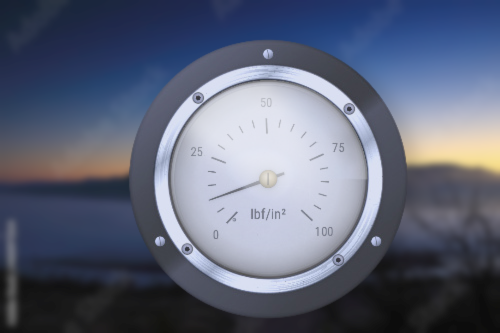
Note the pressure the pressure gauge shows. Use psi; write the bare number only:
10
